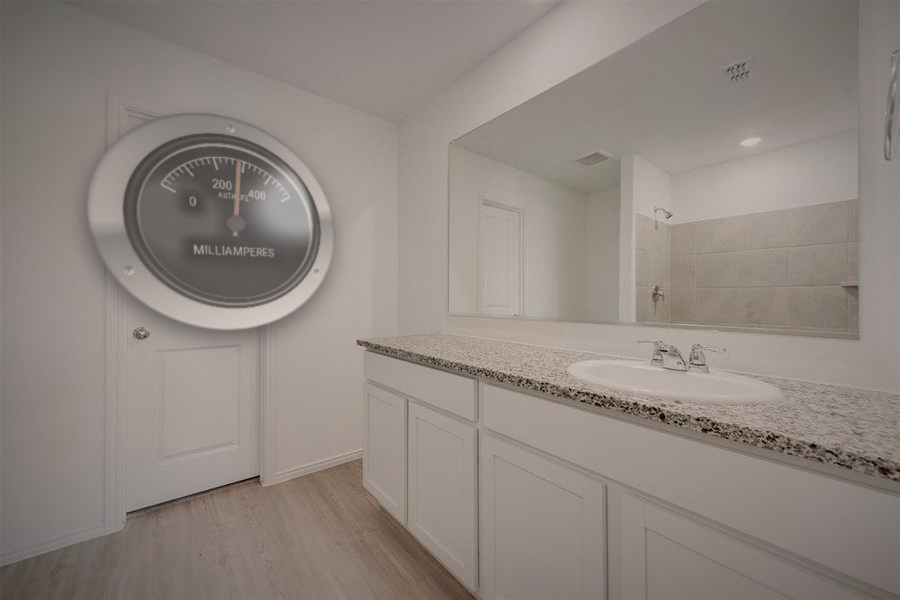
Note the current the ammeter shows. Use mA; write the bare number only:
280
